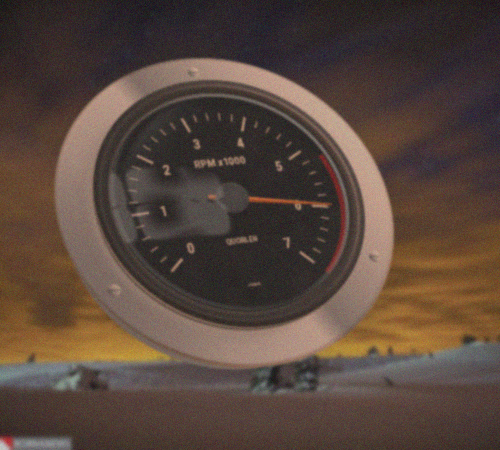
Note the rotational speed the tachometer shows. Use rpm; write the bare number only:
6000
